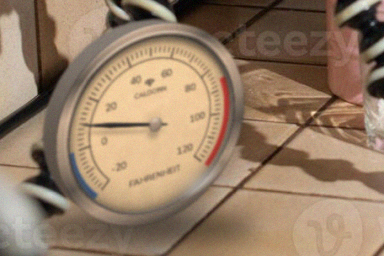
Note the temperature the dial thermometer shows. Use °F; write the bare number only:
10
